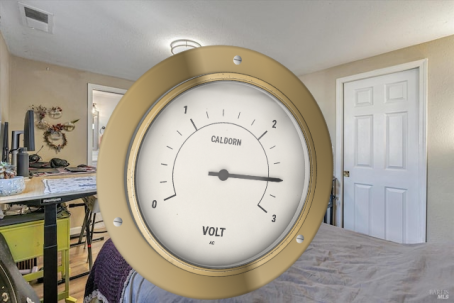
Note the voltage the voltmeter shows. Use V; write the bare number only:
2.6
